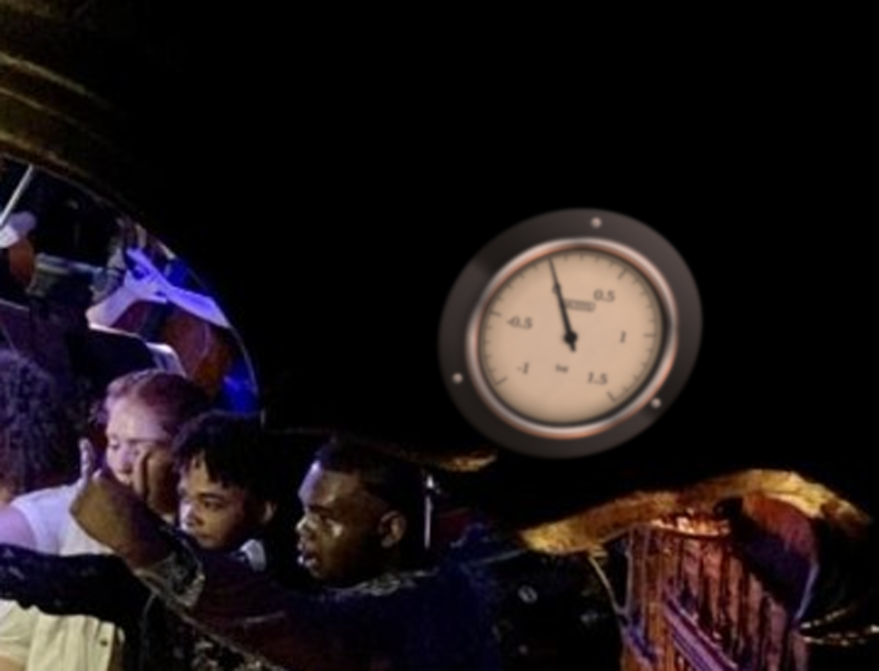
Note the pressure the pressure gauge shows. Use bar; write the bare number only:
0
